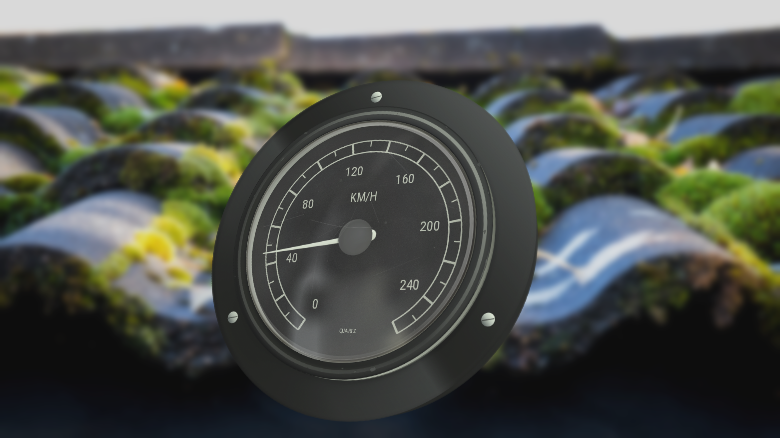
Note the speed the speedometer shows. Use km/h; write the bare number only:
45
